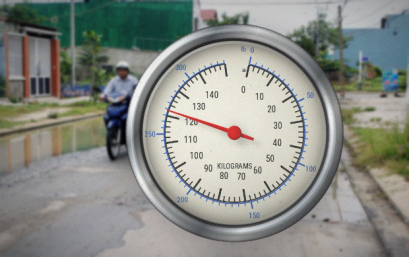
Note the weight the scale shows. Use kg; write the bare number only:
122
